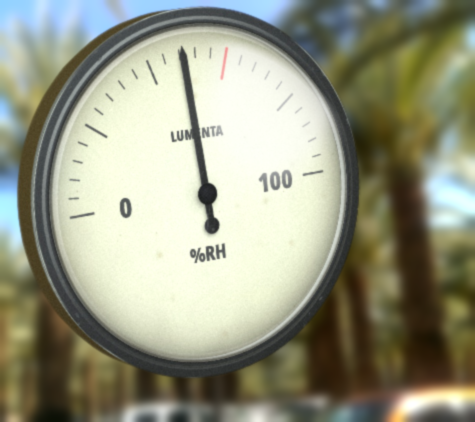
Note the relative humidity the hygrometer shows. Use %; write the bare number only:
48
